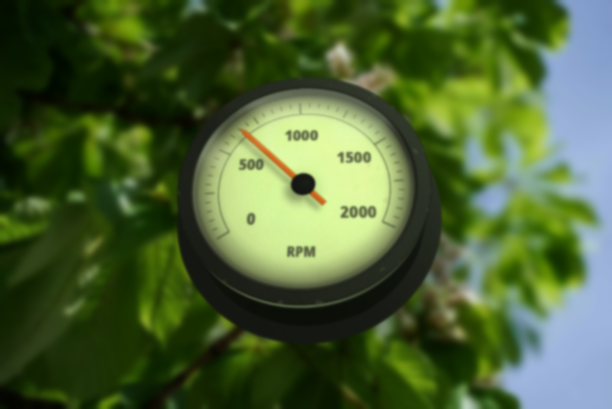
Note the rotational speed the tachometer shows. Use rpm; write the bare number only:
650
